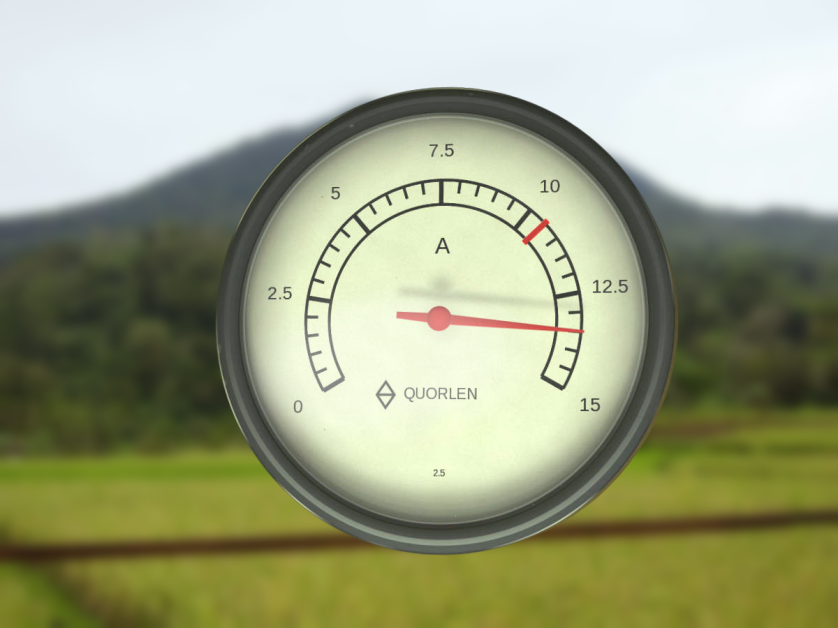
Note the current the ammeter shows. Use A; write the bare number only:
13.5
